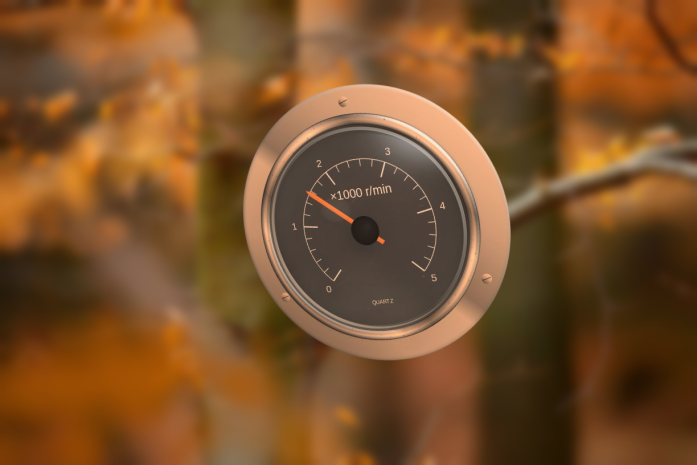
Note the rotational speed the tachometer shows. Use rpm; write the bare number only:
1600
